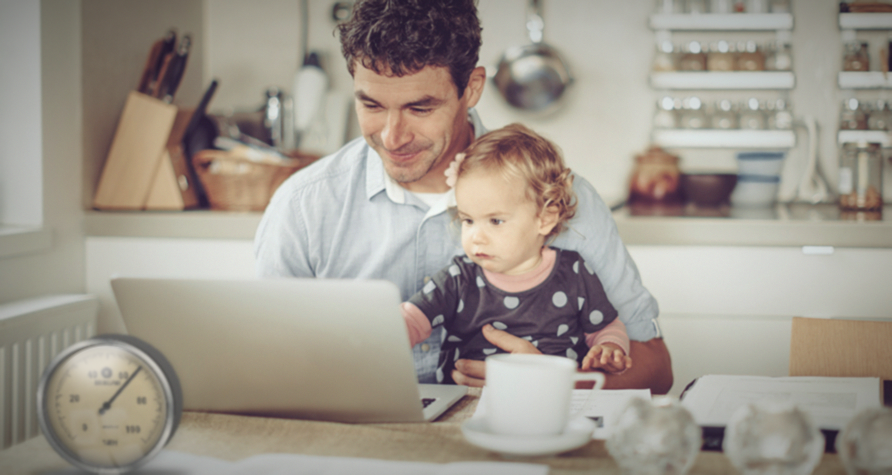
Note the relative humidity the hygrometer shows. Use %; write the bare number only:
65
